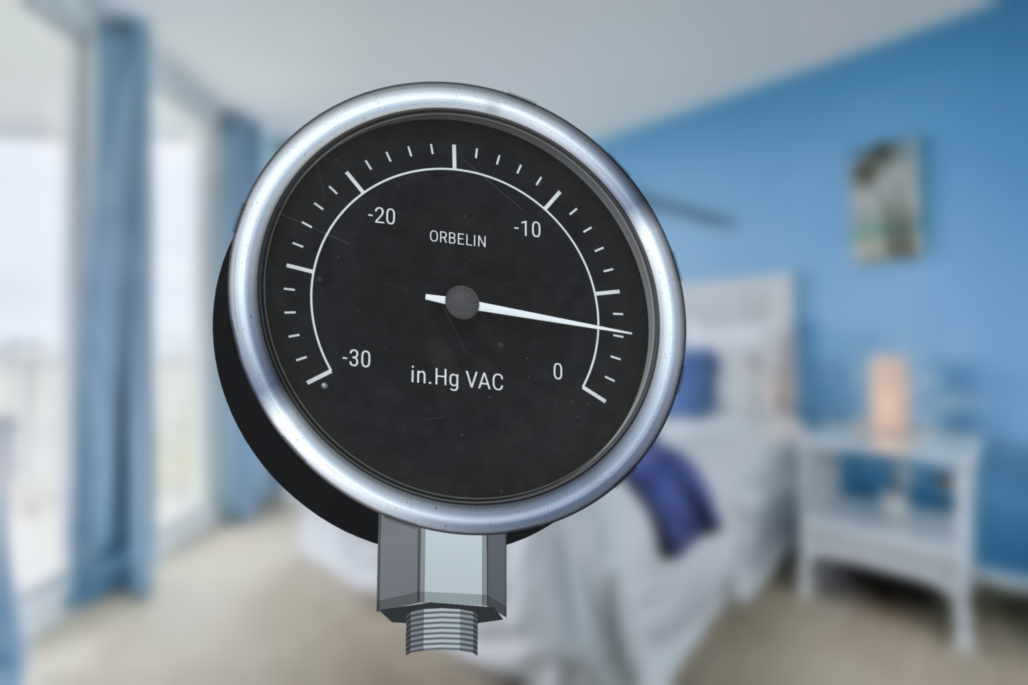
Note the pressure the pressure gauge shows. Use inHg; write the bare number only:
-3
